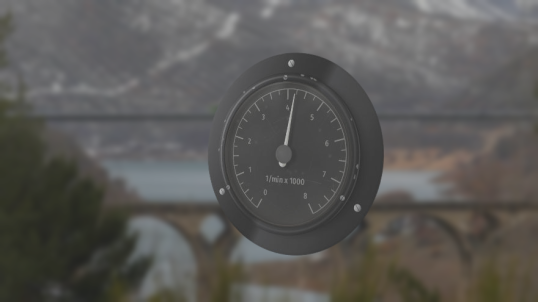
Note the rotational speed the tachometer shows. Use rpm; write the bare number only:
4250
